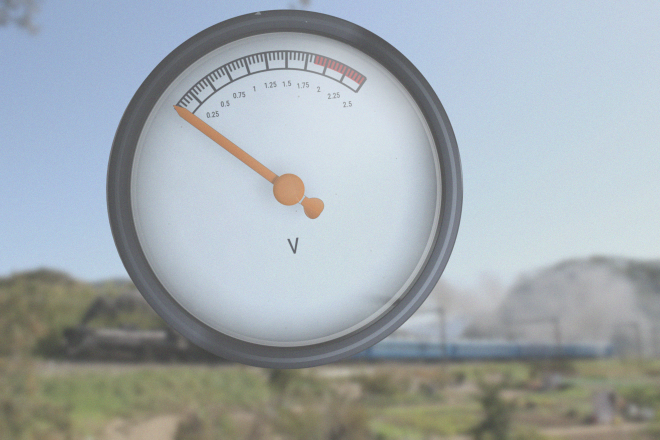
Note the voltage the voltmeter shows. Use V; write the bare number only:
0
